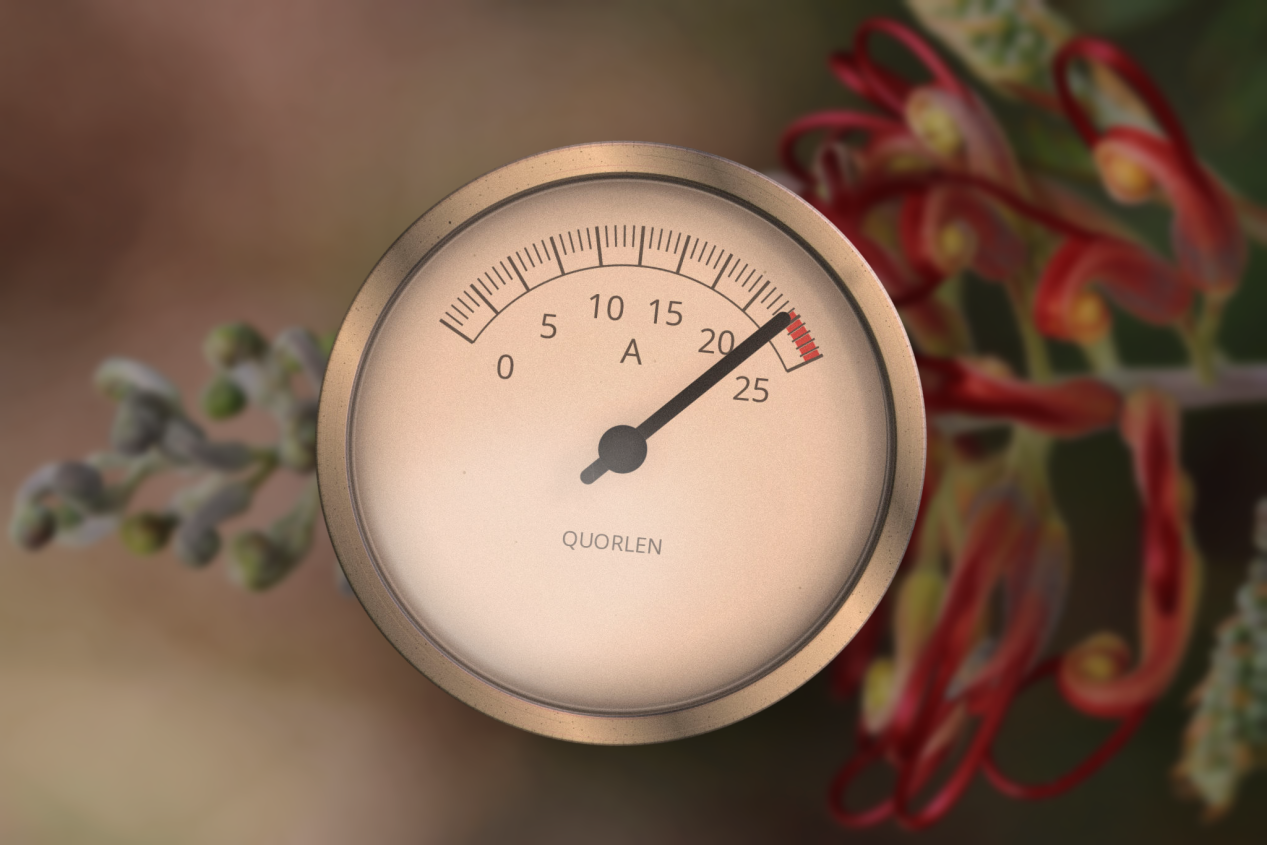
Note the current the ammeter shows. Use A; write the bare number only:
22
